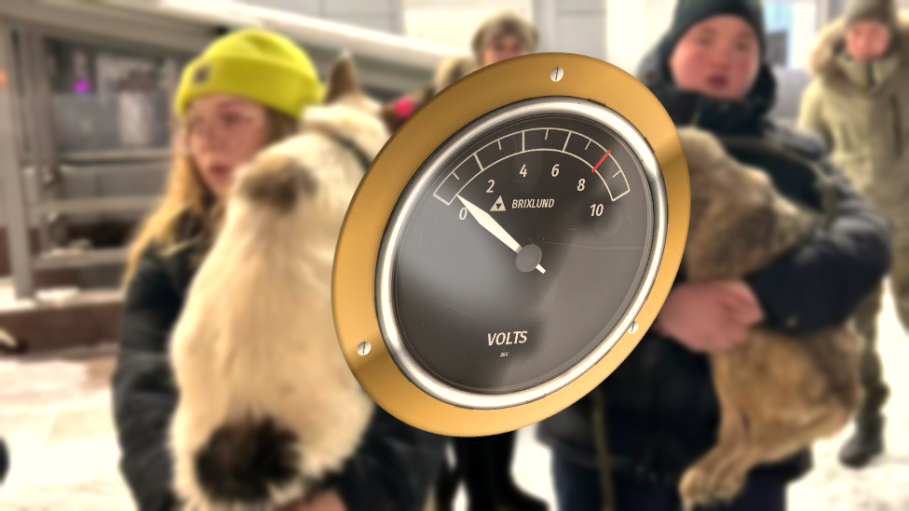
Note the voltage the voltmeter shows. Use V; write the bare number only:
0.5
